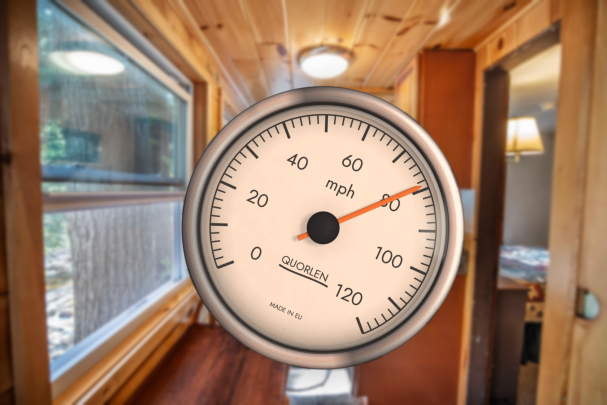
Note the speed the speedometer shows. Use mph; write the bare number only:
79
